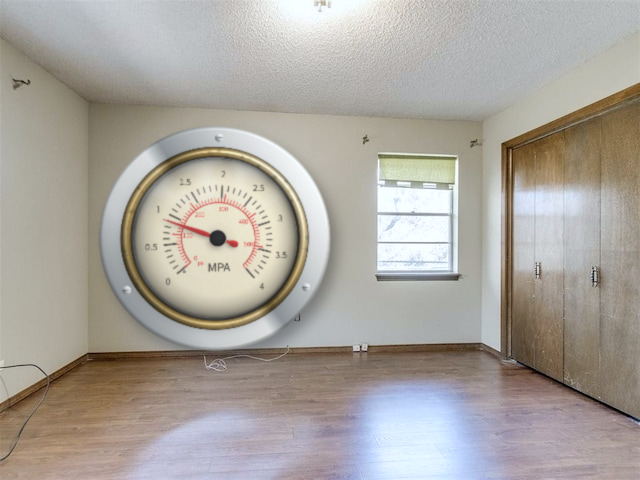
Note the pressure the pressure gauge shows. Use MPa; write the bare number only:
0.9
